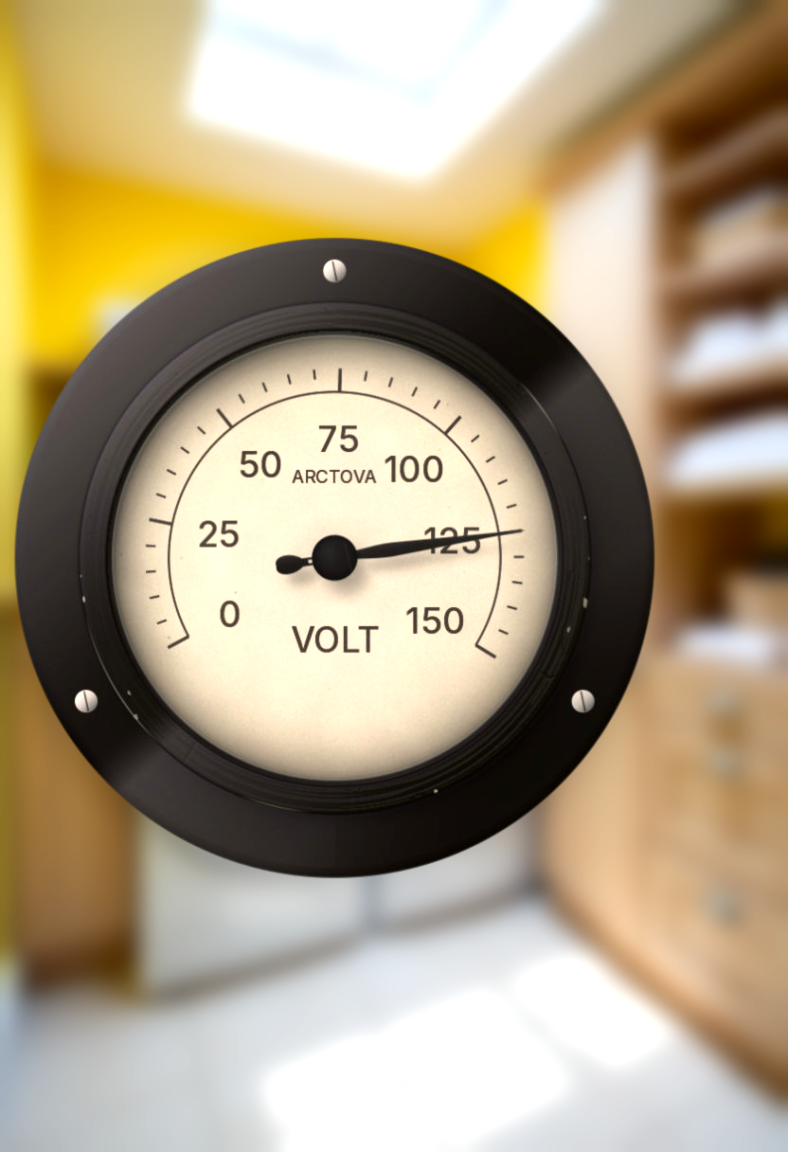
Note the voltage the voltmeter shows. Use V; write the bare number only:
125
